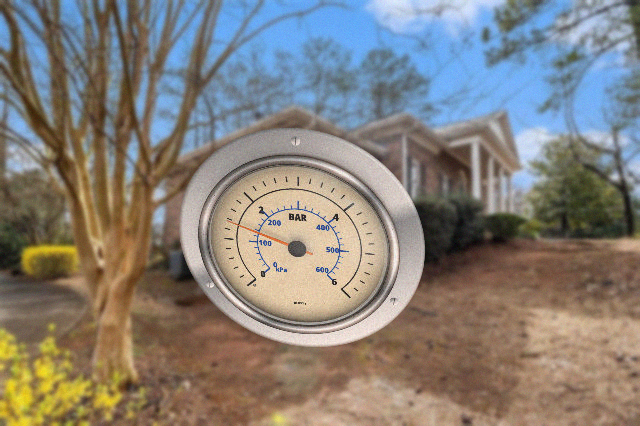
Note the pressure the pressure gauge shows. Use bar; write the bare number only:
1.4
